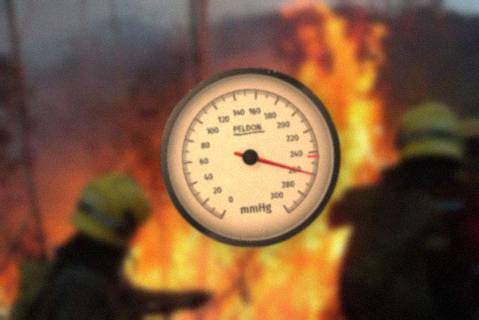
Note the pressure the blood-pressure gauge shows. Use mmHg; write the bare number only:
260
